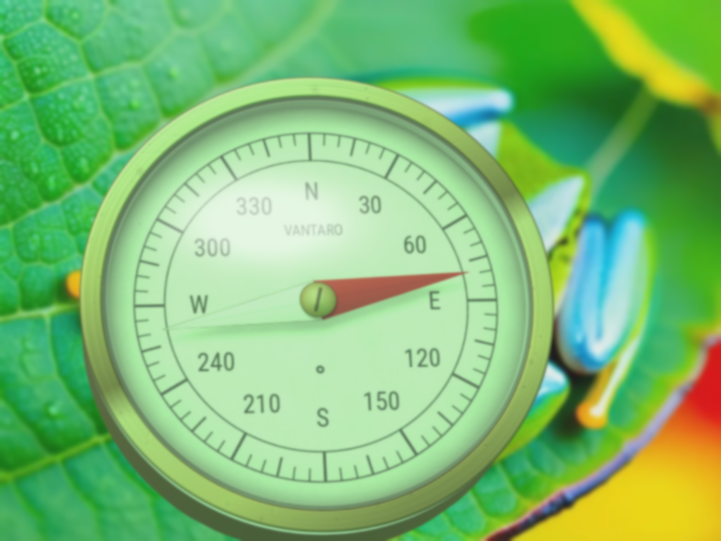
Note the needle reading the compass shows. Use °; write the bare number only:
80
